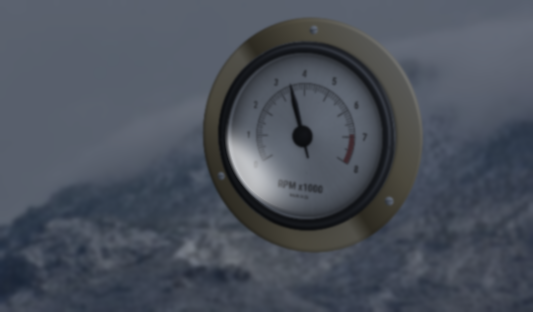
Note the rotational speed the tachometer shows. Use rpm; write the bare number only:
3500
